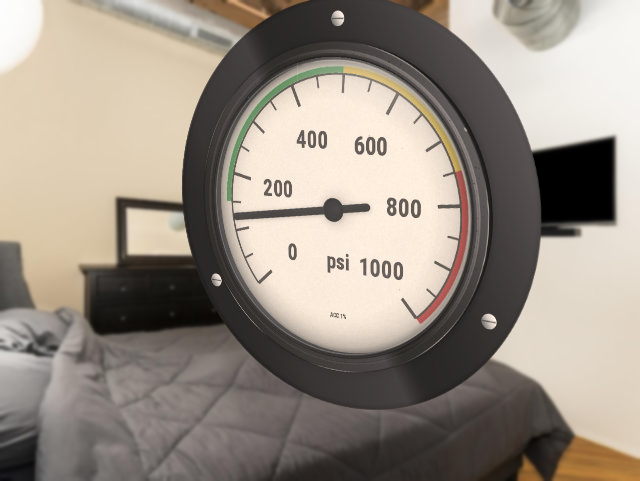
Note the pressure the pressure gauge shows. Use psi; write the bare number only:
125
